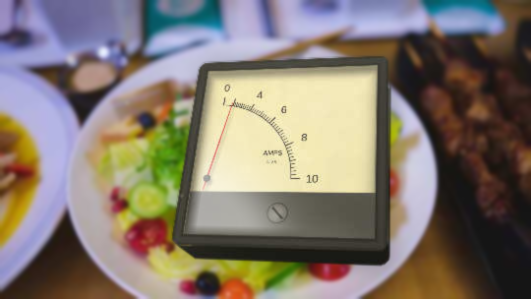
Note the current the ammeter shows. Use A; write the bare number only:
2
